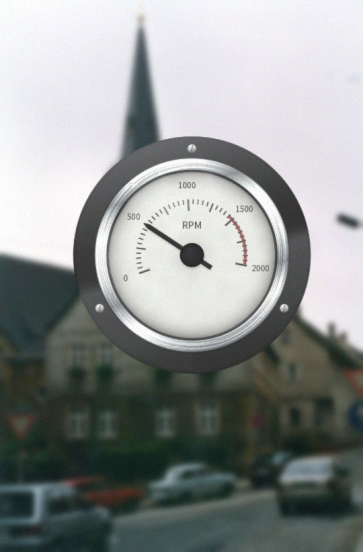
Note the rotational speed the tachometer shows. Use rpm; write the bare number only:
500
